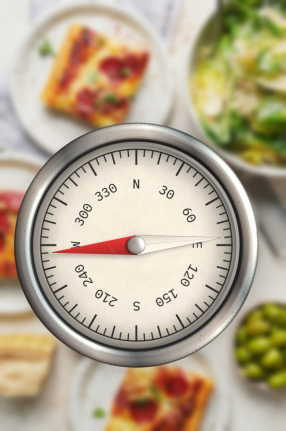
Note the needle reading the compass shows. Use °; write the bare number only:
265
